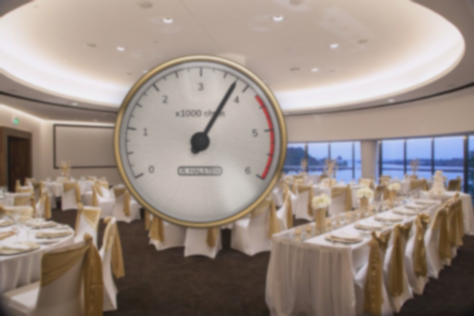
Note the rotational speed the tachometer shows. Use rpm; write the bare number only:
3750
